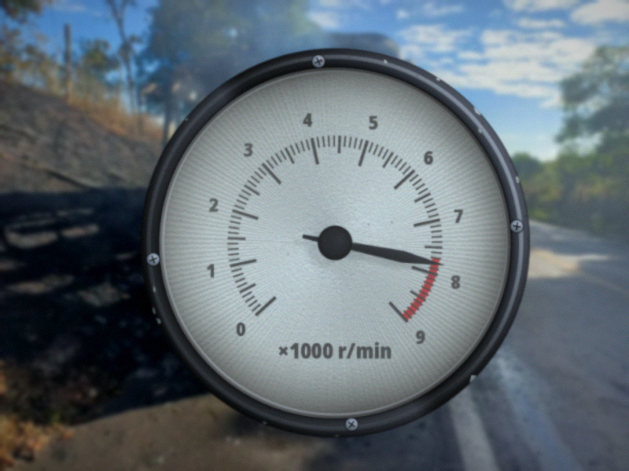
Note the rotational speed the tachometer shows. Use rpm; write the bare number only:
7800
